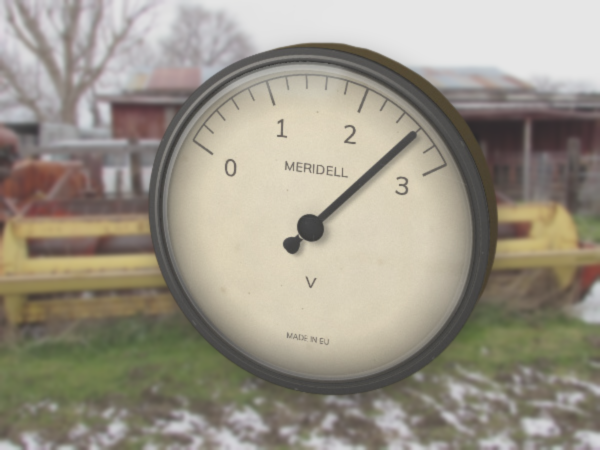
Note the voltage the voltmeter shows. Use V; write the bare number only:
2.6
